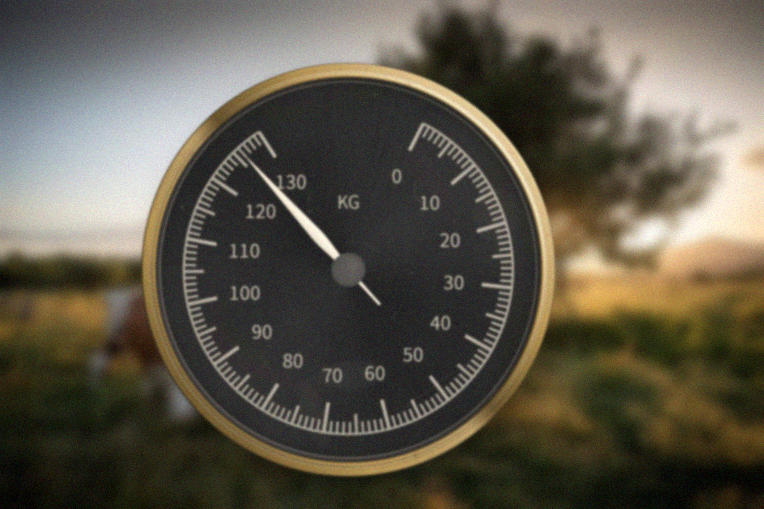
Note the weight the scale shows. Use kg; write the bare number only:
126
